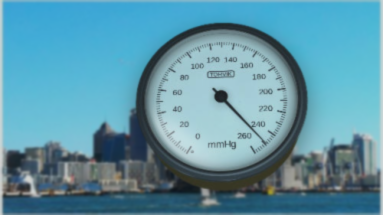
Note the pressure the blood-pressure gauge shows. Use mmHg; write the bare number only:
250
